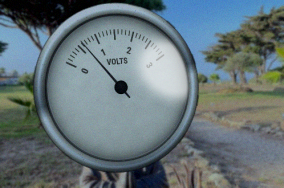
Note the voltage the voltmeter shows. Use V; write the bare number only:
0.6
